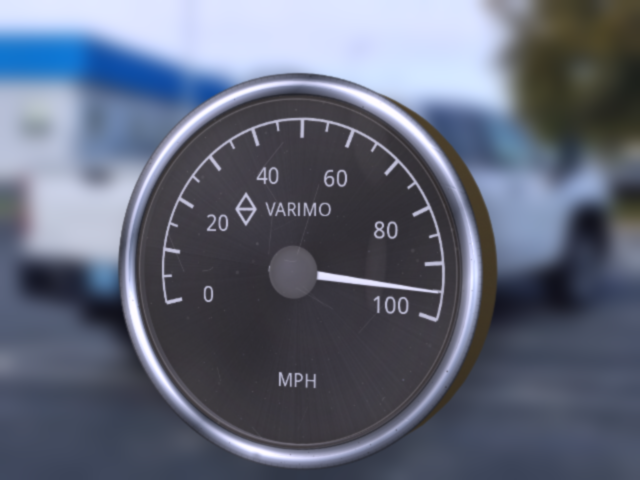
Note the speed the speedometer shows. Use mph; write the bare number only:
95
